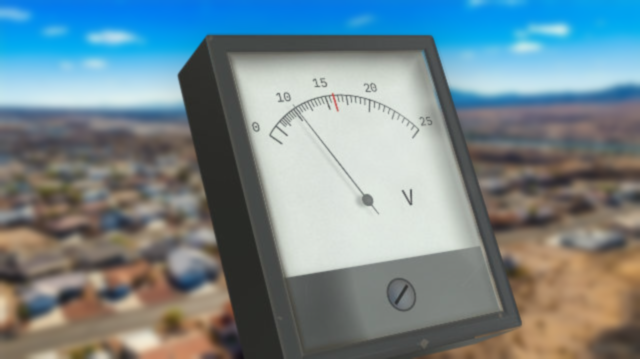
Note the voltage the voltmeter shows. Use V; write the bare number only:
10
